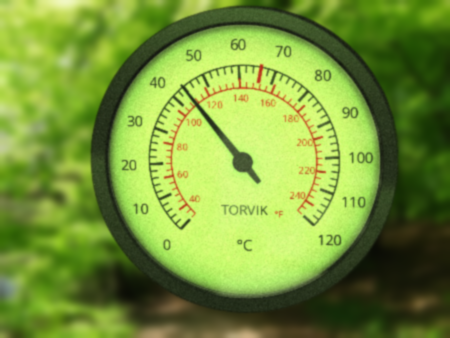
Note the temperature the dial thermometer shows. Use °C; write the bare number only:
44
